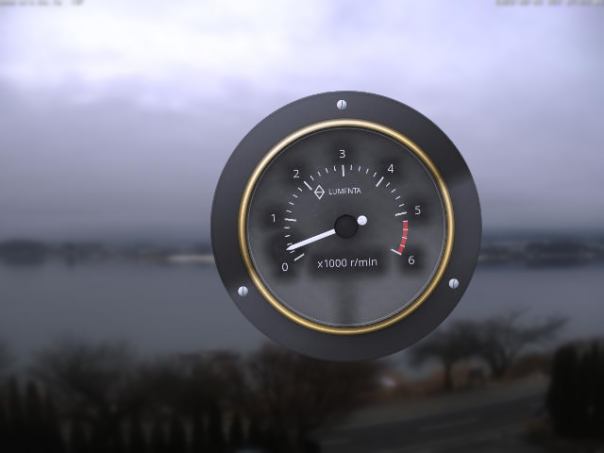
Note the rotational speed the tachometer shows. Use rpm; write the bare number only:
300
